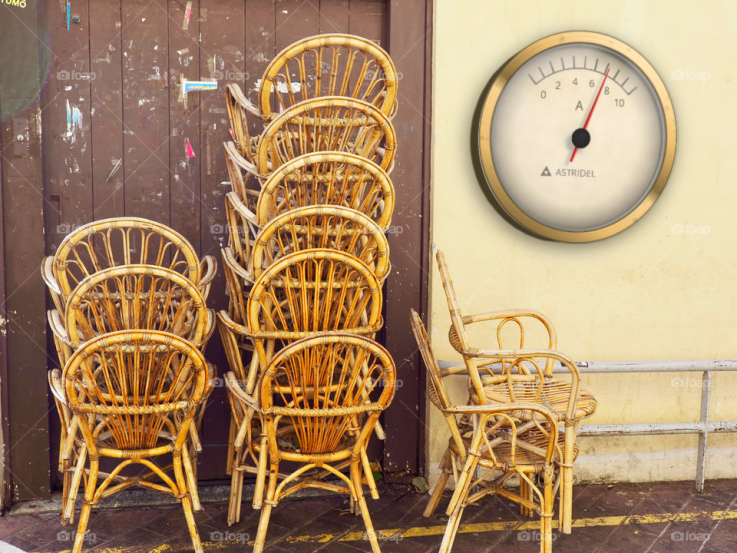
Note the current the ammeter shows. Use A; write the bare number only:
7
